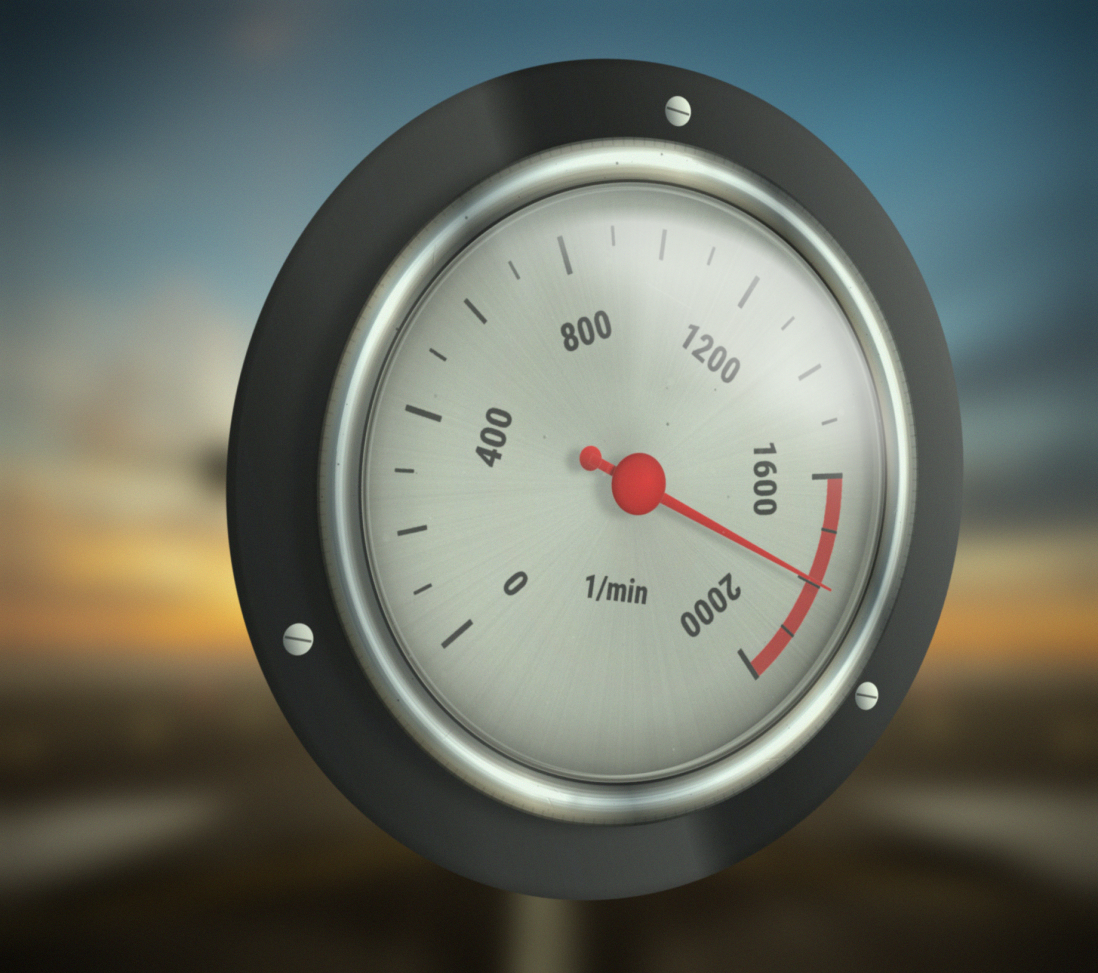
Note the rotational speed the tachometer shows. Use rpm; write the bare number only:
1800
